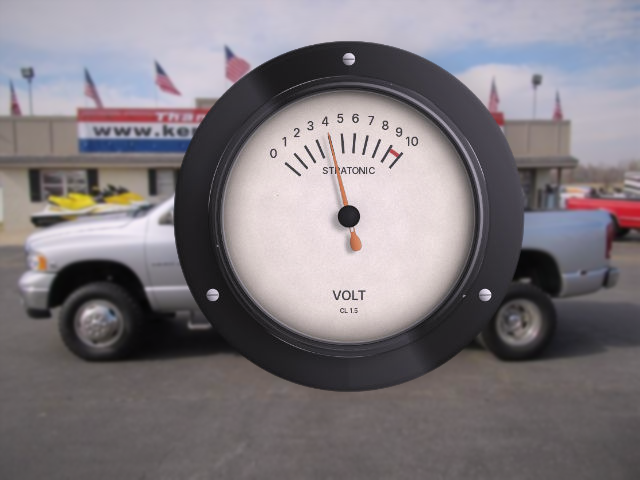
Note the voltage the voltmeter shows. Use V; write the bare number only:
4
